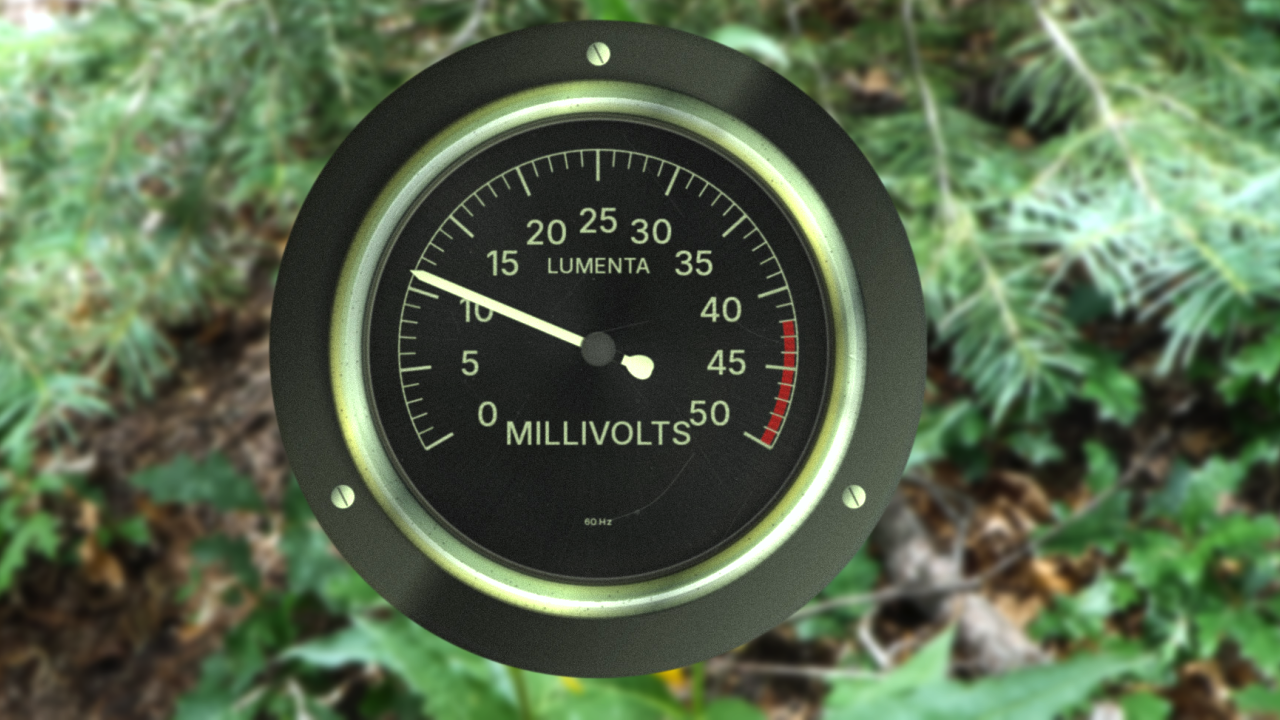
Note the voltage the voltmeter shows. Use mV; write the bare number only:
11
